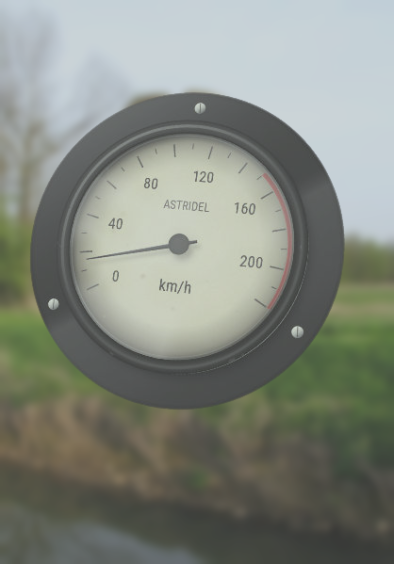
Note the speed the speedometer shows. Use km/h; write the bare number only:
15
